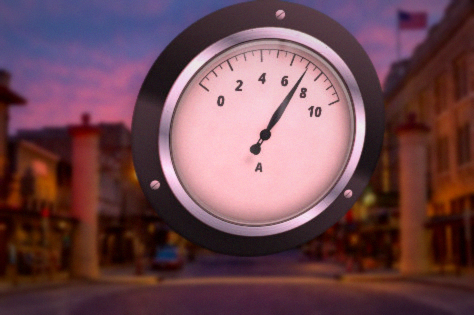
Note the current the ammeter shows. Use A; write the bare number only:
7
